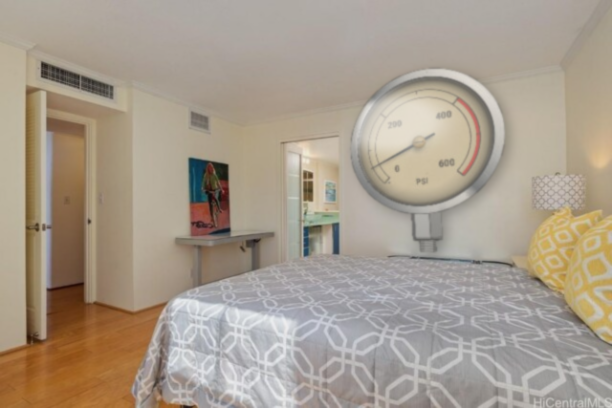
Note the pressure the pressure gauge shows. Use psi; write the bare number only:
50
